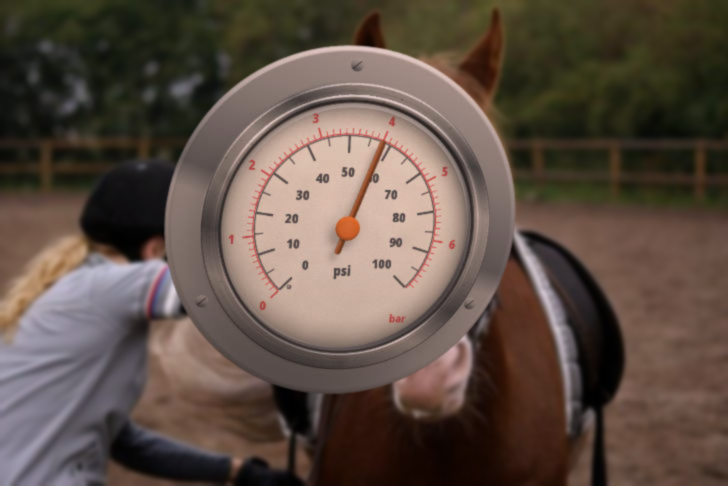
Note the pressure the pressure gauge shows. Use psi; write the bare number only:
57.5
